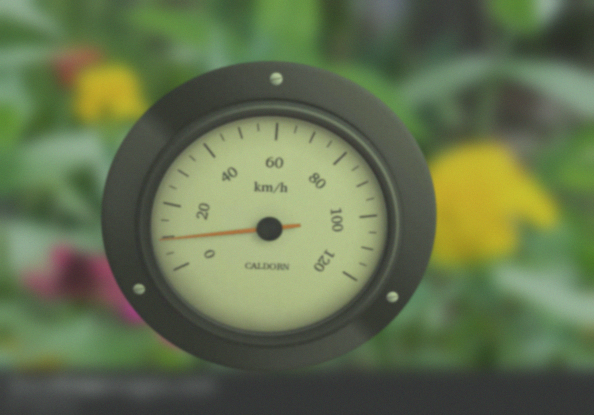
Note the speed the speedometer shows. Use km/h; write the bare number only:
10
